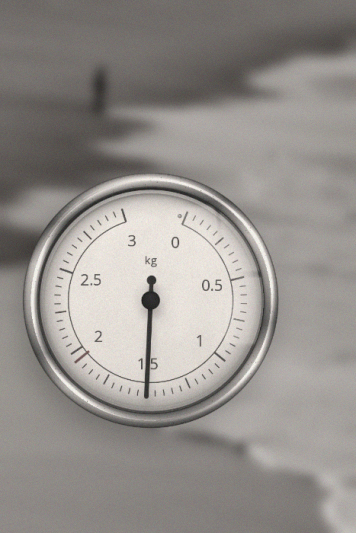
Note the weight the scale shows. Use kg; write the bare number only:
1.5
